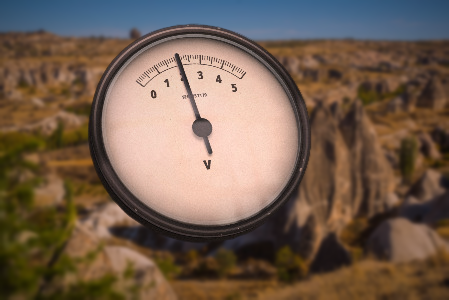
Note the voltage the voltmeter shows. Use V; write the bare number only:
2
